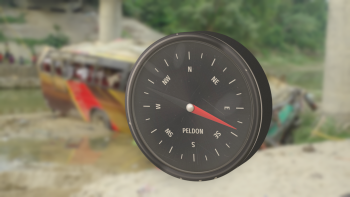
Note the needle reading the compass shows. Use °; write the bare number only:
112.5
